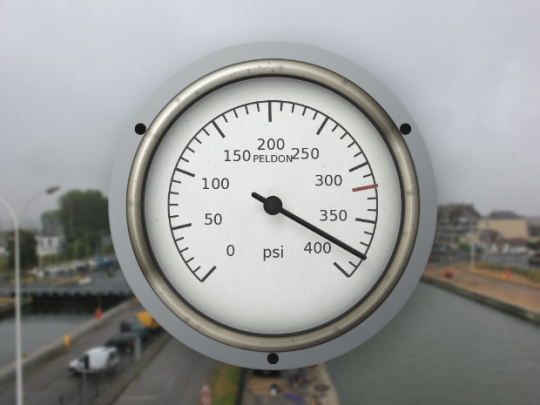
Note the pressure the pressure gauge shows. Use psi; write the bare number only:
380
